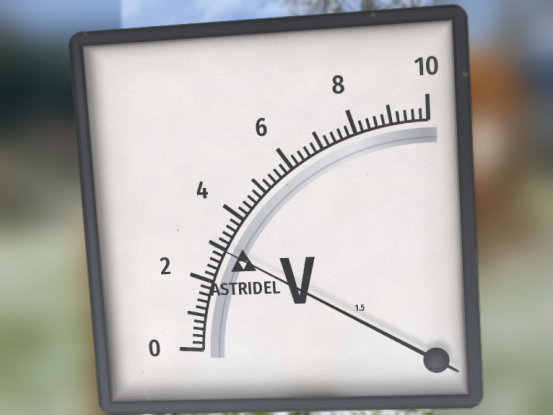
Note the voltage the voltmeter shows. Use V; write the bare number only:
3
